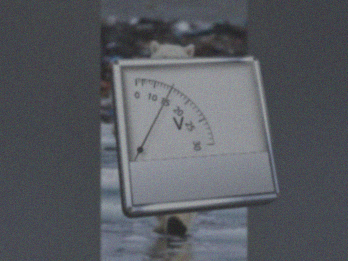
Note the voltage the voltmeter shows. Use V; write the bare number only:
15
